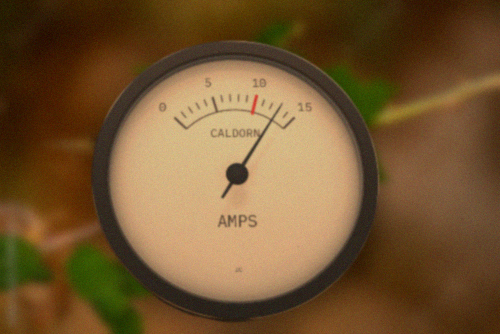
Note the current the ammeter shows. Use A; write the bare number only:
13
